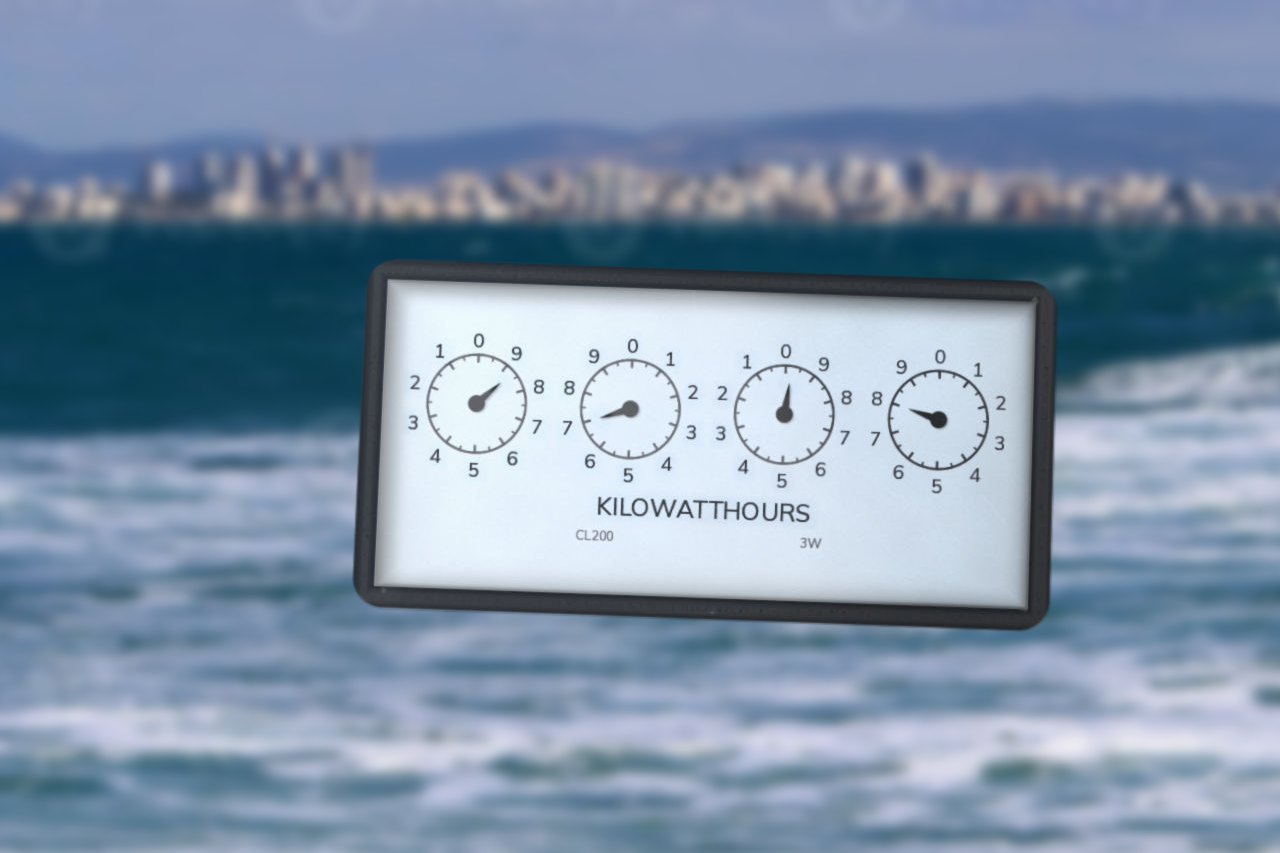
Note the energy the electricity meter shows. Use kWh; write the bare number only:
8698
